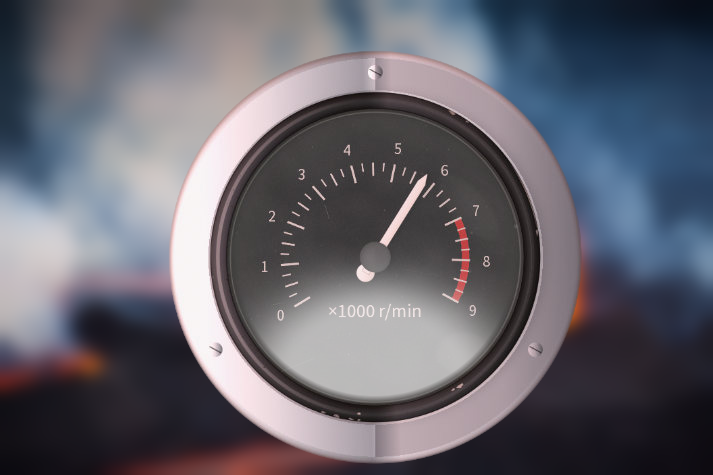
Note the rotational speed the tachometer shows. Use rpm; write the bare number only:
5750
